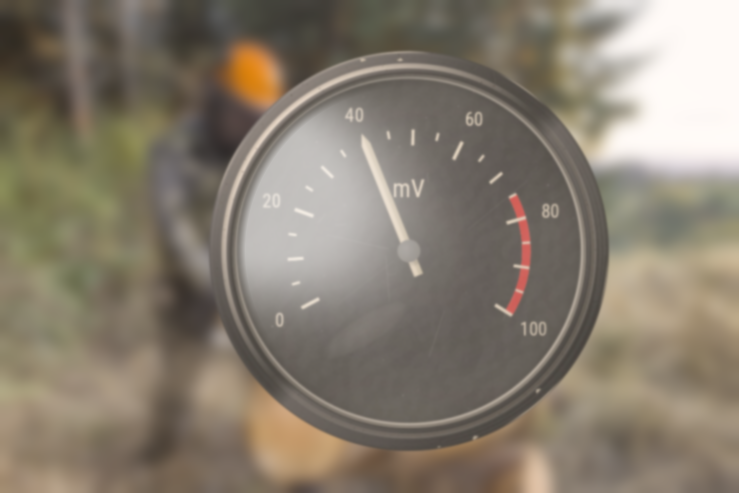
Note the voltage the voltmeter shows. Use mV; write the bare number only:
40
